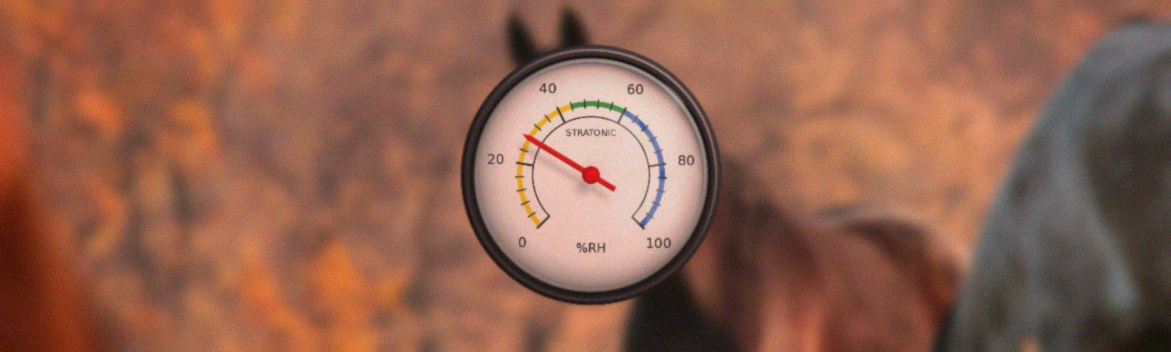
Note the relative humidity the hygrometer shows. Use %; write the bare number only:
28
